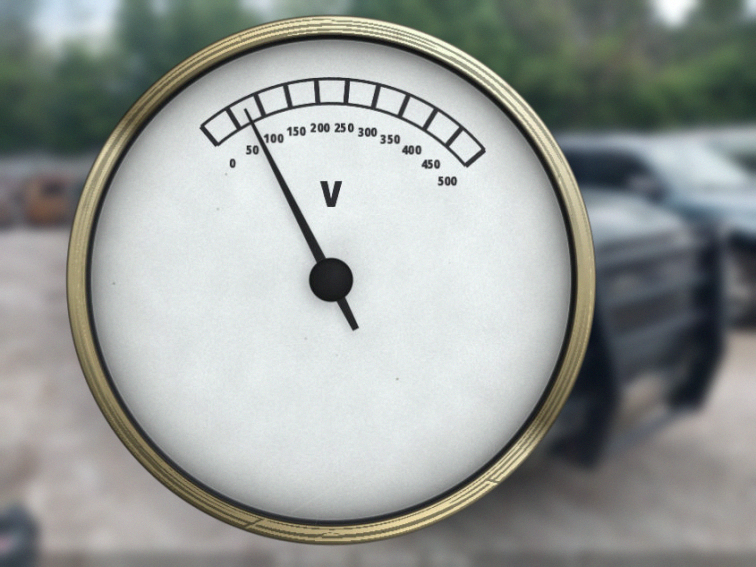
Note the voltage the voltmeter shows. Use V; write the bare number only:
75
